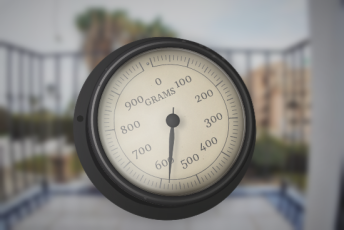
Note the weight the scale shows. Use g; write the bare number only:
580
